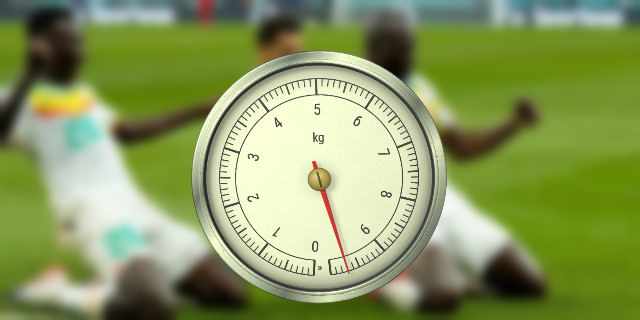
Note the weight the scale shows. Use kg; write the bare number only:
9.7
